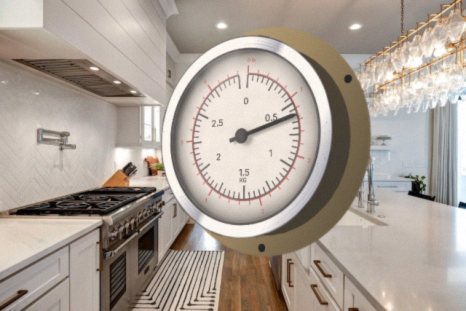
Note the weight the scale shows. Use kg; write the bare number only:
0.6
